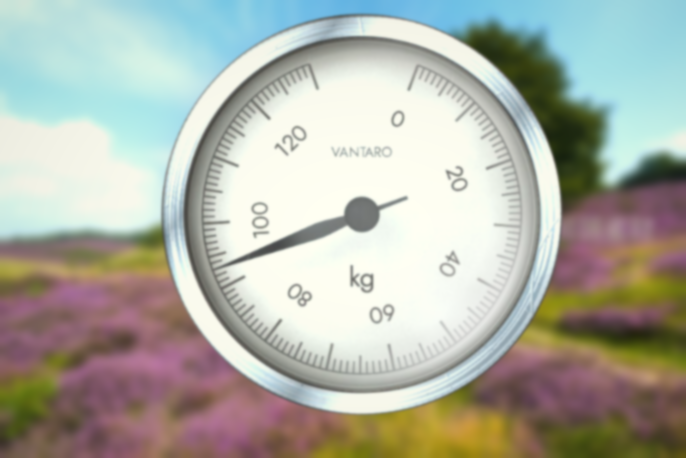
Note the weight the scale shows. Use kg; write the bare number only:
93
